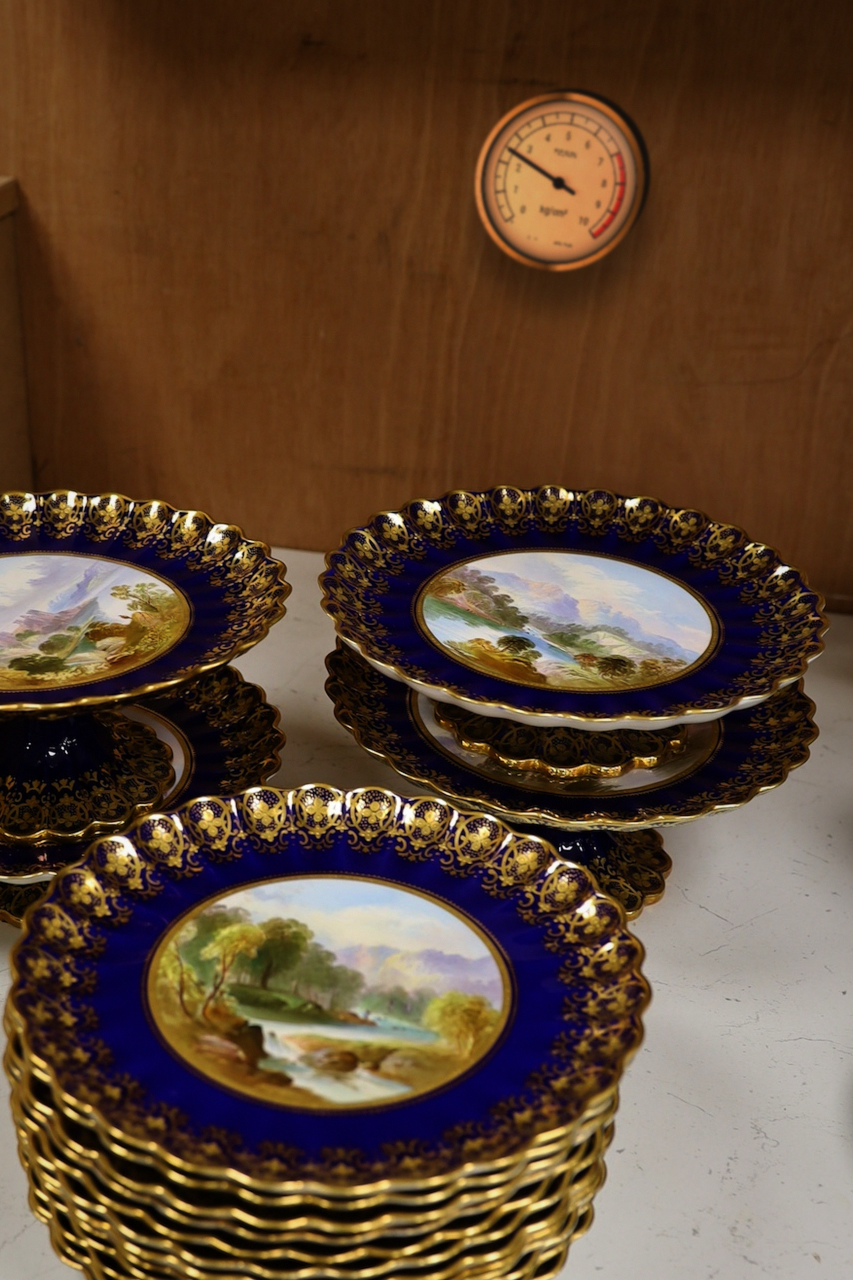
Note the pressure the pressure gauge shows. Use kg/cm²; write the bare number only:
2.5
